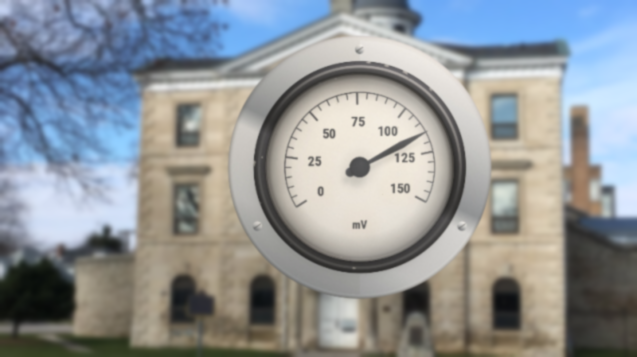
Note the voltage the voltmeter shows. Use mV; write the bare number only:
115
